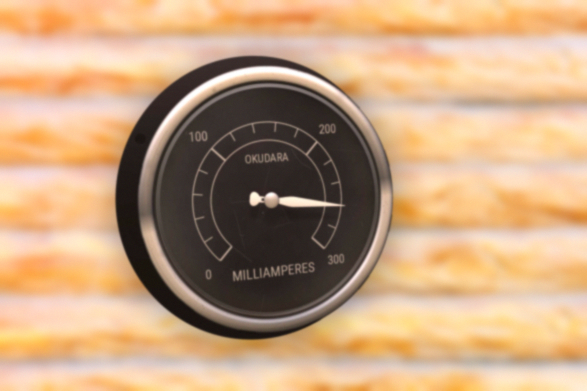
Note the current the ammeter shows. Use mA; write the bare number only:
260
